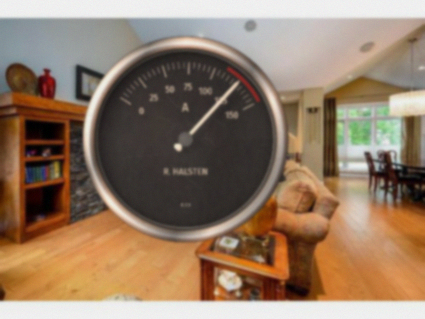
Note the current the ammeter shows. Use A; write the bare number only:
125
